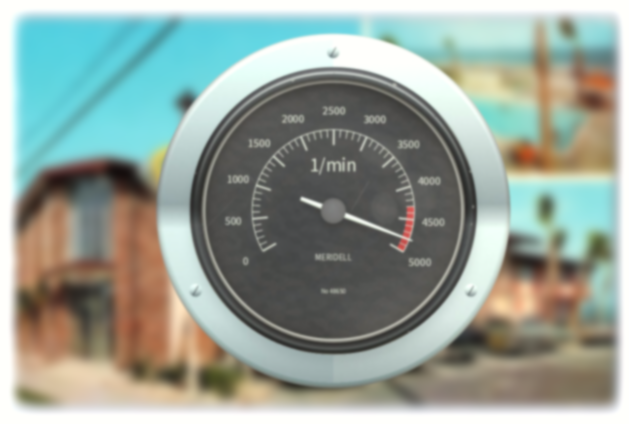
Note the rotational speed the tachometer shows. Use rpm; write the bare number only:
4800
